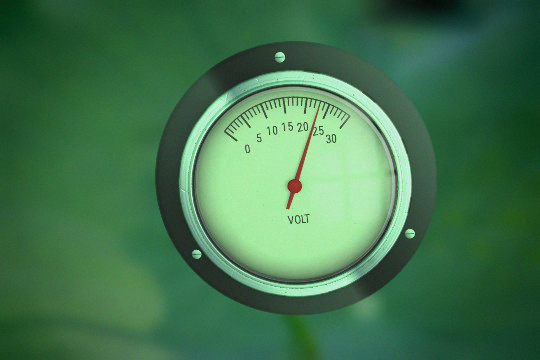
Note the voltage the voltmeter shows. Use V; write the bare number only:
23
